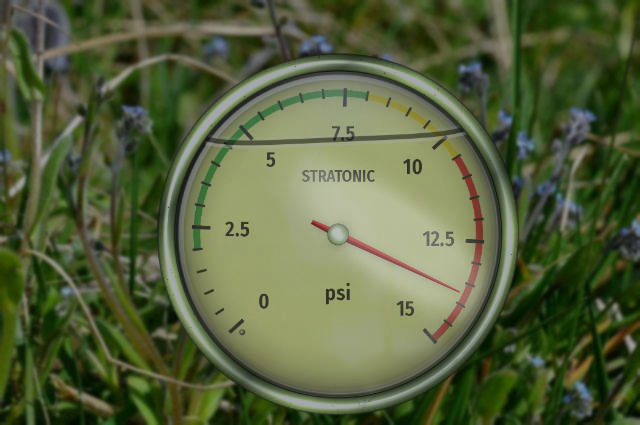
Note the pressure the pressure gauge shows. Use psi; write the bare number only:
13.75
